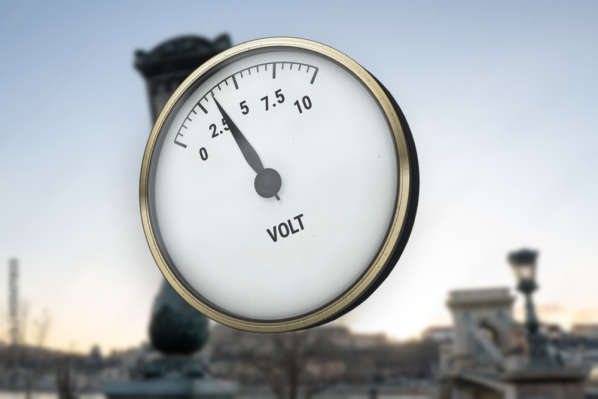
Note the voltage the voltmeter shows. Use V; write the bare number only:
3.5
